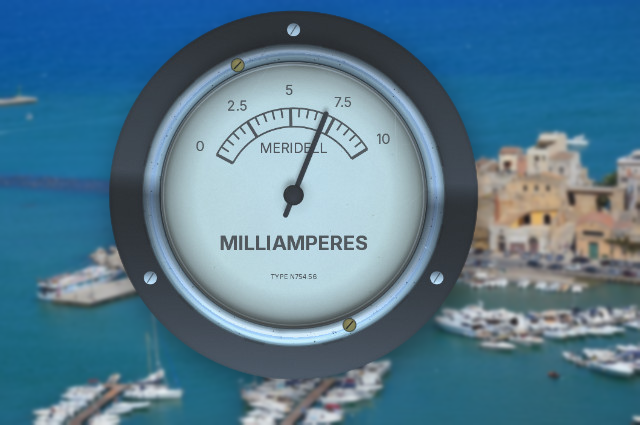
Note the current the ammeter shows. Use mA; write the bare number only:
7
